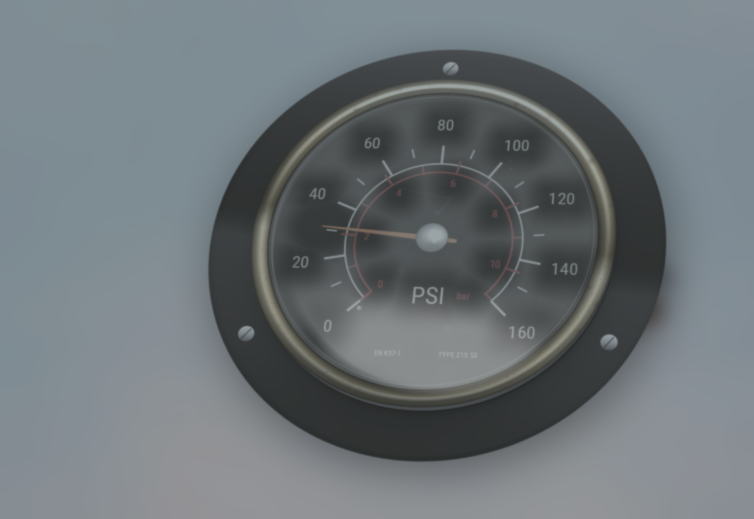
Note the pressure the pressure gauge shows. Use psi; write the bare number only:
30
